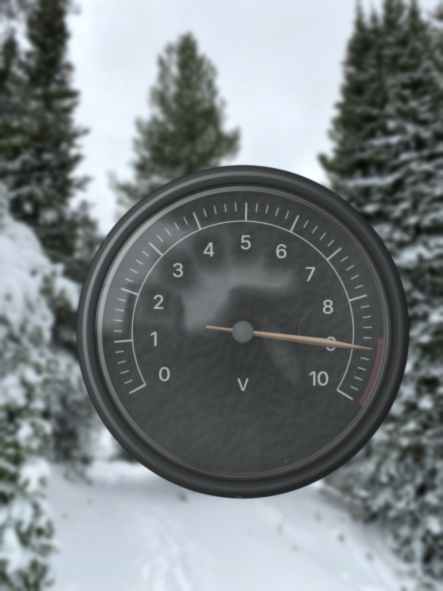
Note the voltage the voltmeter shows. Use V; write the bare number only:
9
